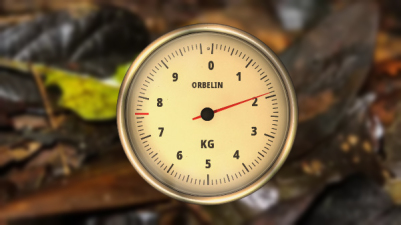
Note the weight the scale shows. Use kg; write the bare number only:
1.9
